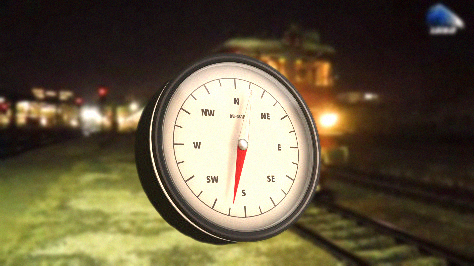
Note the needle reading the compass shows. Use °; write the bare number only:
195
